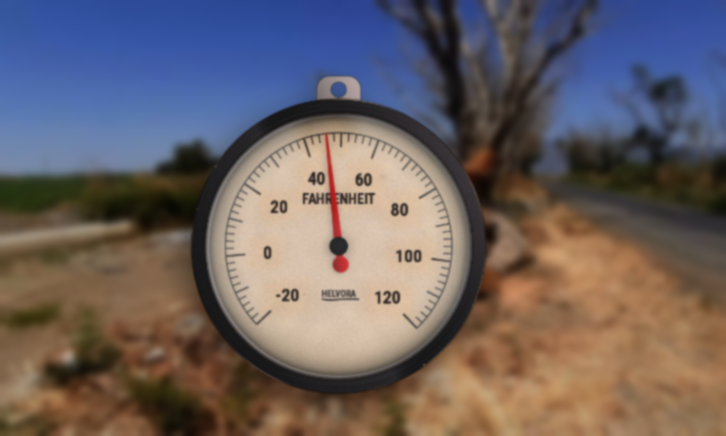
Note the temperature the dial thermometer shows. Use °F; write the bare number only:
46
